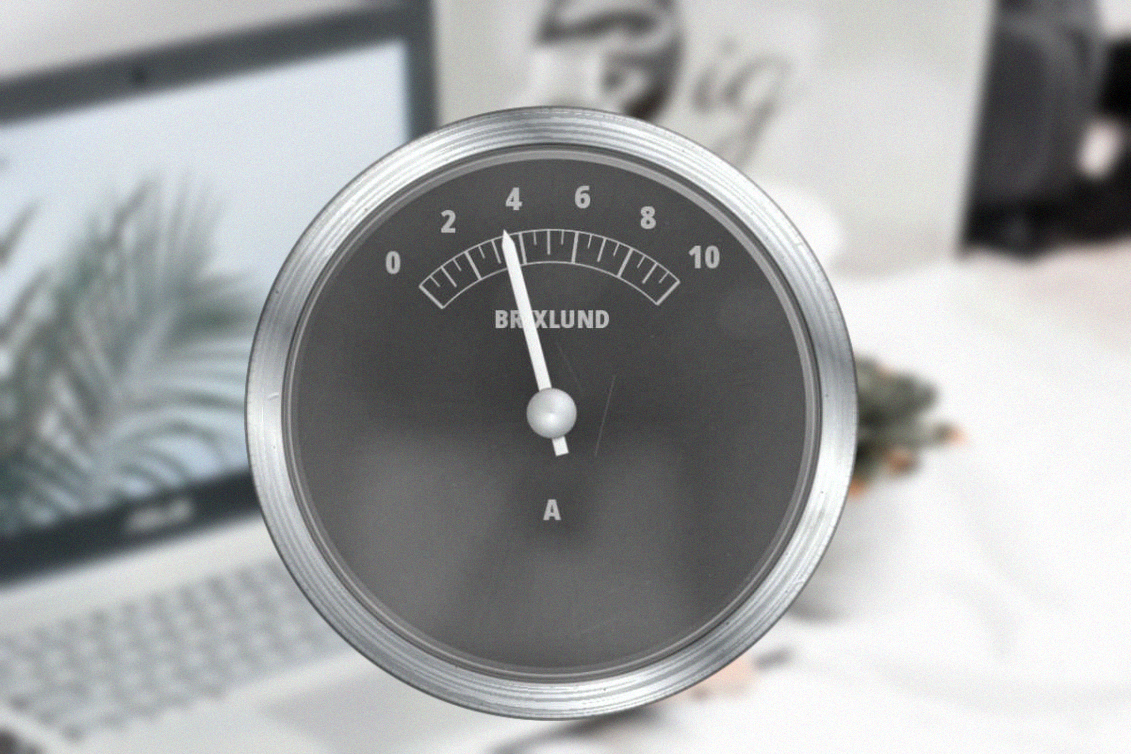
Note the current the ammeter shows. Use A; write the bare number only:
3.5
